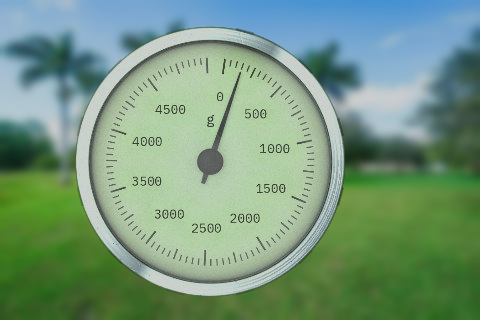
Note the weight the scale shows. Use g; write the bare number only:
150
